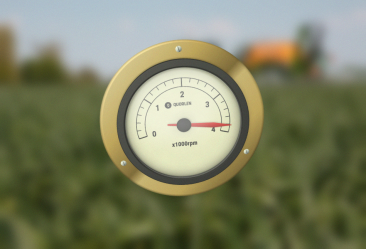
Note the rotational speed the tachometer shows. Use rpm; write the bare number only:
3800
